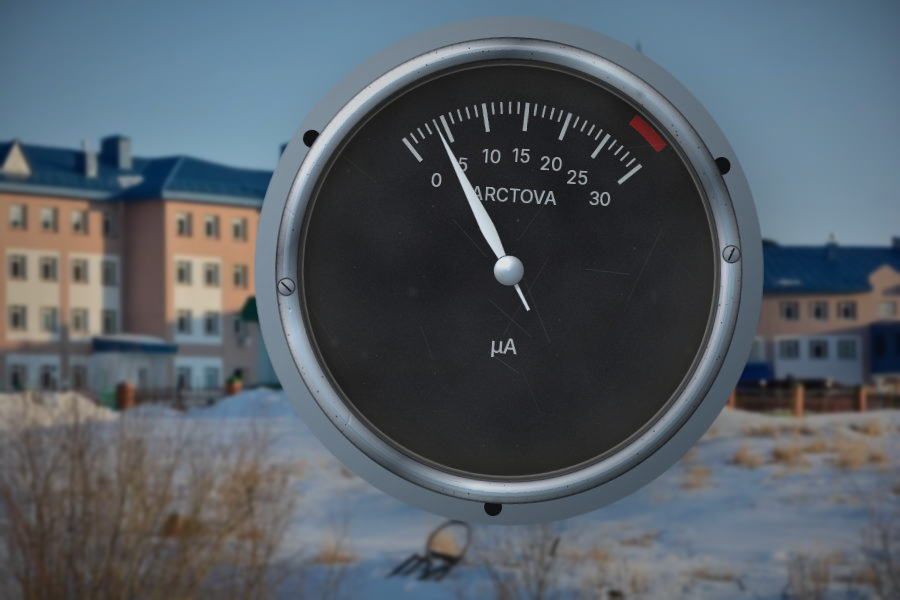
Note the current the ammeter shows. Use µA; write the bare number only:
4
